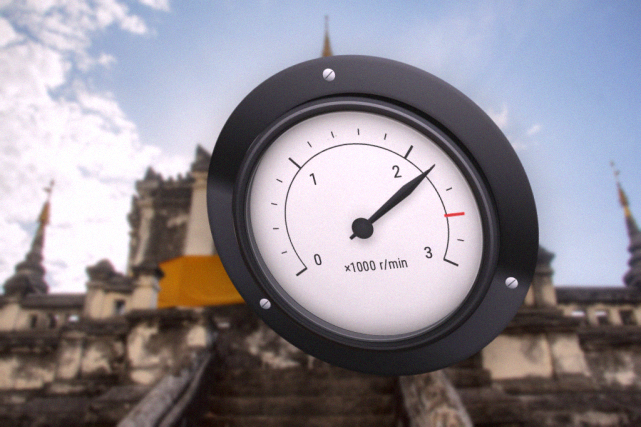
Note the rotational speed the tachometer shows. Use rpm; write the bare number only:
2200
